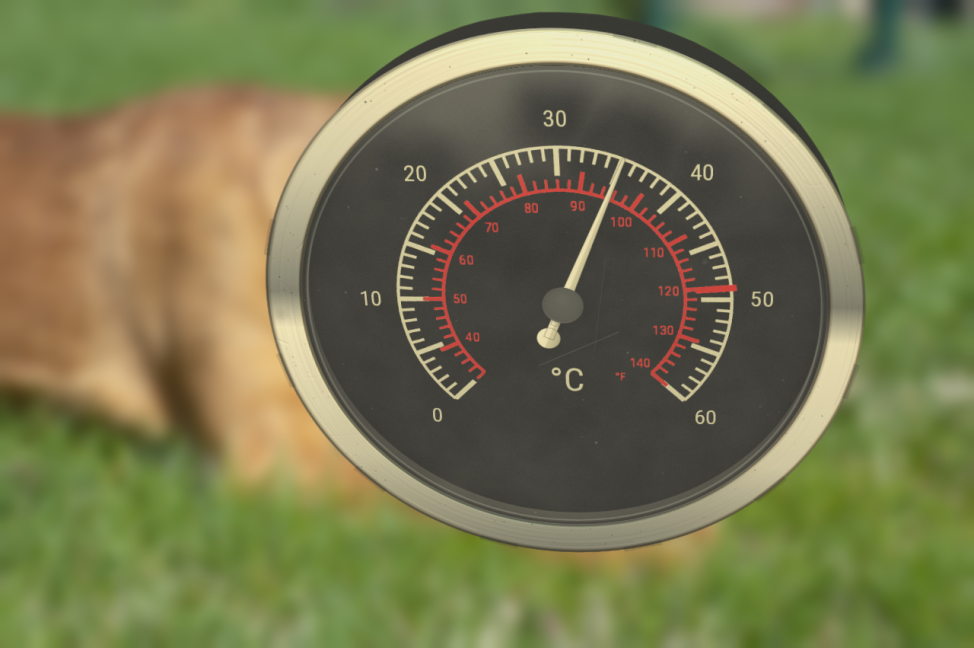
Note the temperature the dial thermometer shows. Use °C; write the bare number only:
35
